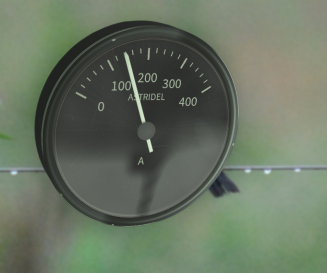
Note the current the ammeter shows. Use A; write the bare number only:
140
